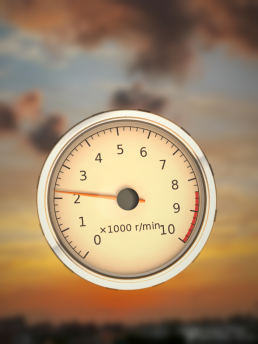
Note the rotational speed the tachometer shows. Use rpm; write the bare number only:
2200
